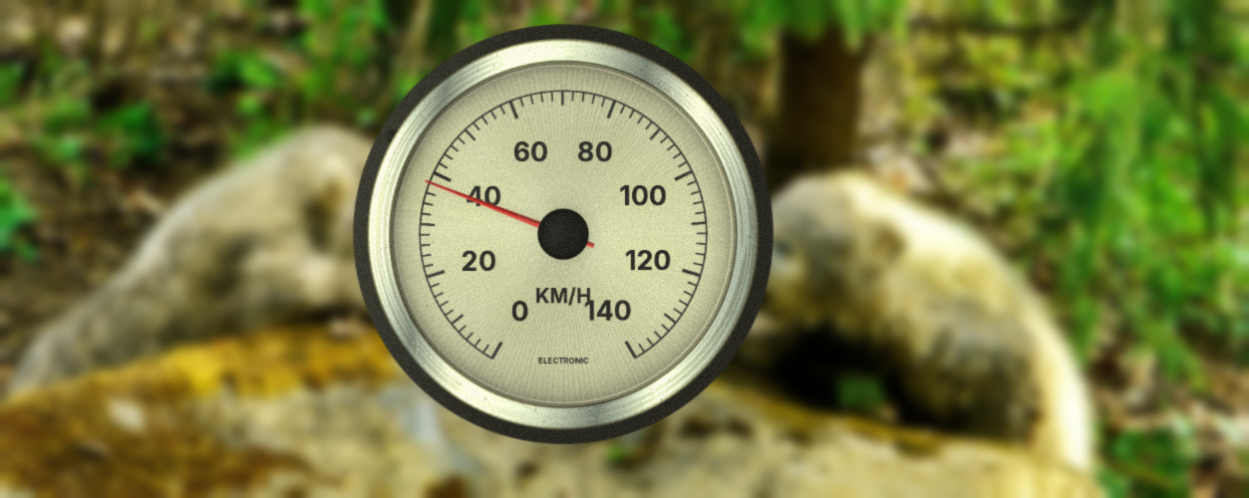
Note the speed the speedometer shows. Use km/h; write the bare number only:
38
